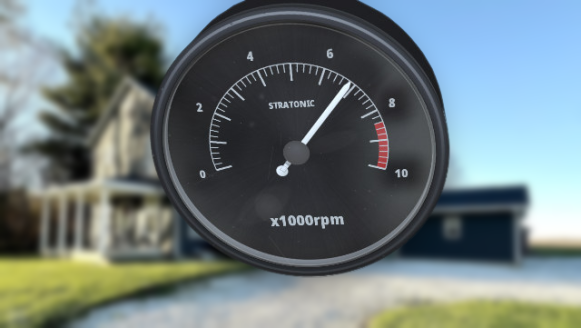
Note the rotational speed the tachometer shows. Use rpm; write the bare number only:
6800
